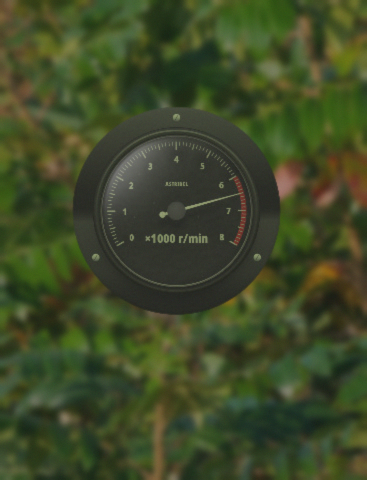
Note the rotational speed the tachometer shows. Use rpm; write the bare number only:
6500
